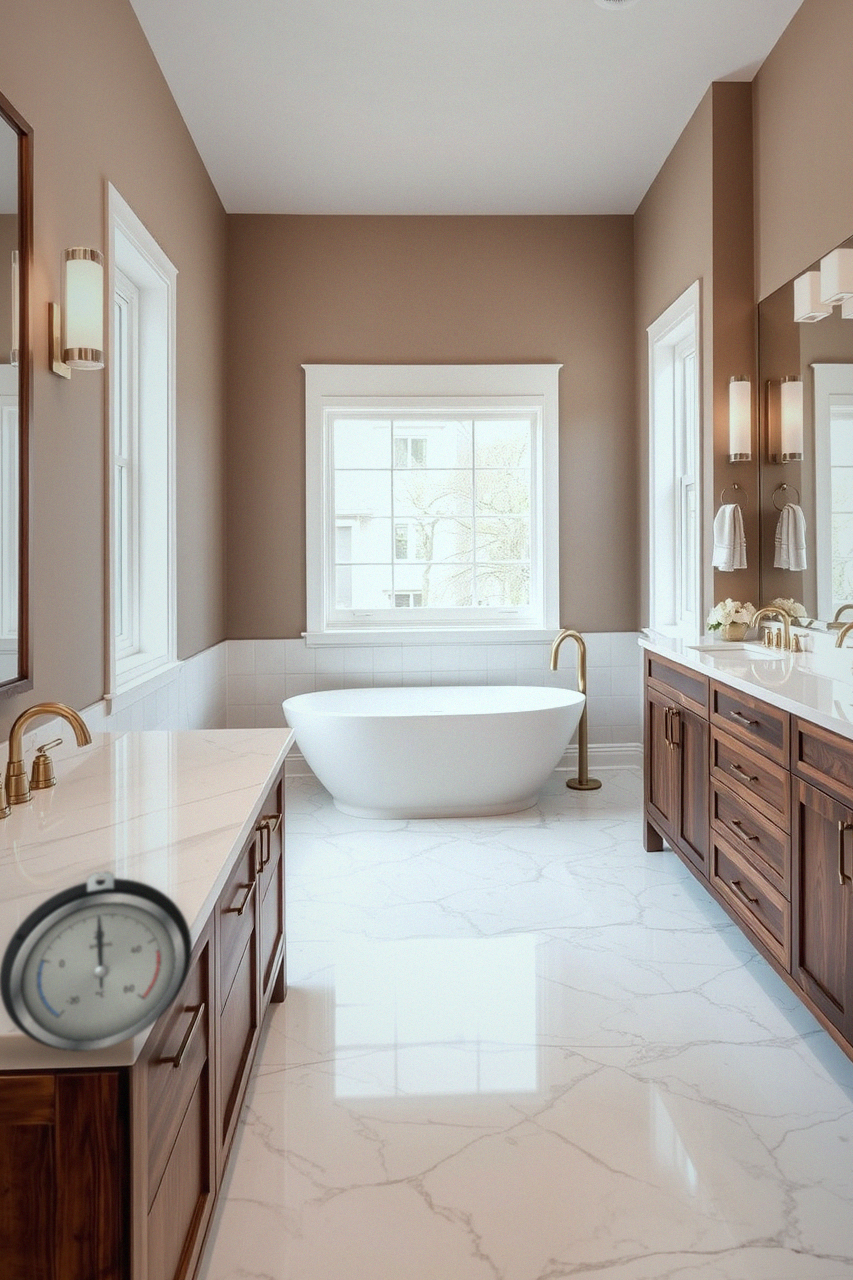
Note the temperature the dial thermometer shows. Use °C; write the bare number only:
20
